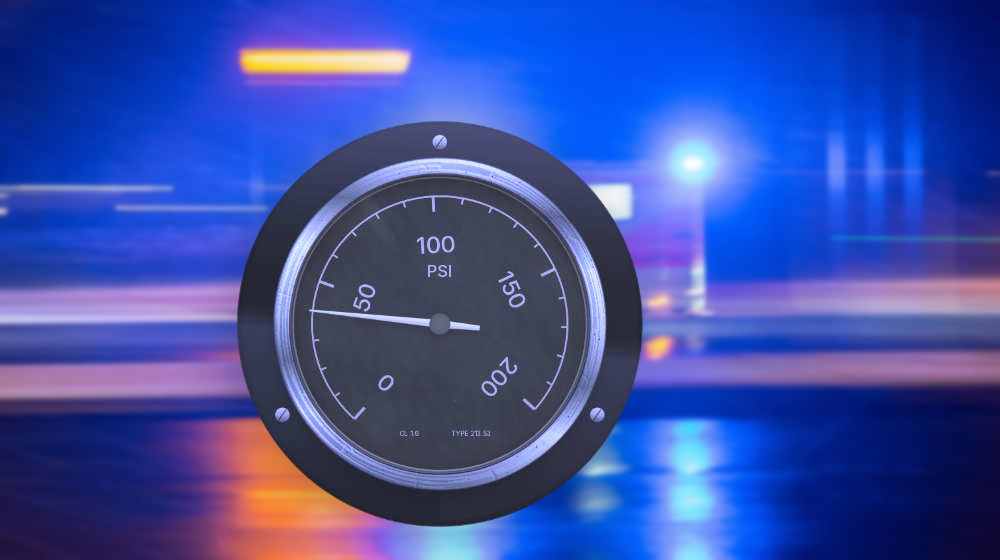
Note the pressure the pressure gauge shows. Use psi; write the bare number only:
40
